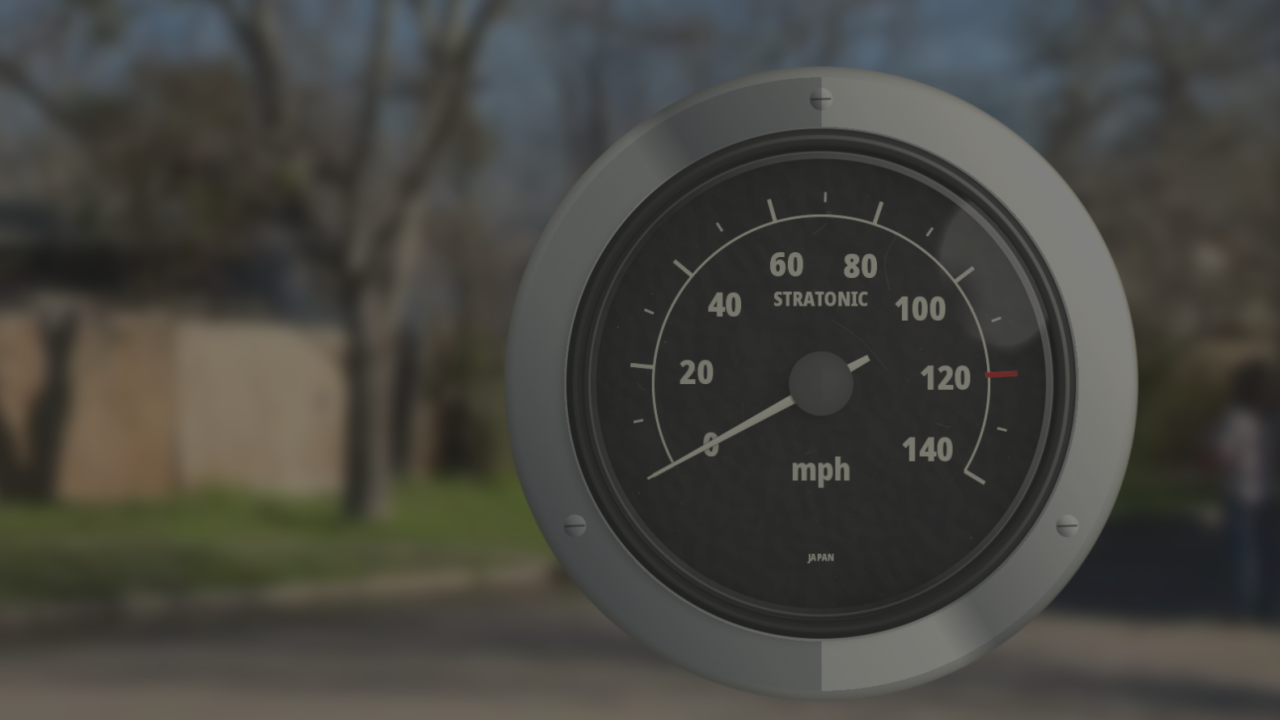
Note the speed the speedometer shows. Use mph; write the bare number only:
0
